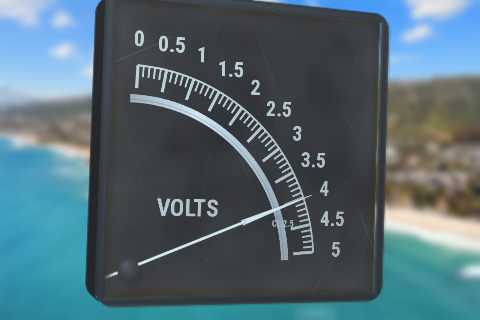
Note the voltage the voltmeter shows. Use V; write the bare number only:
4
